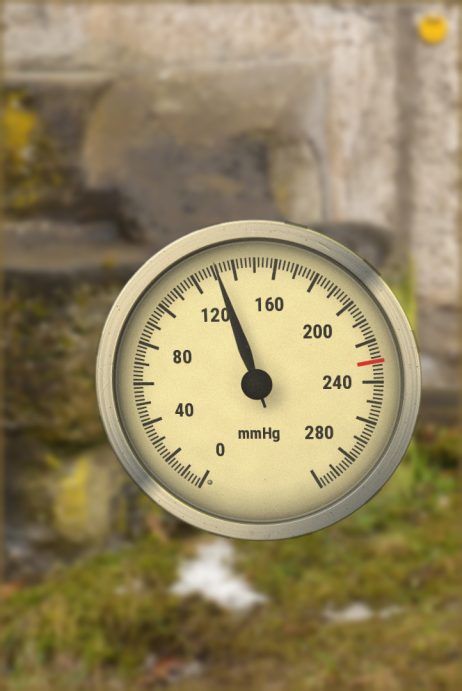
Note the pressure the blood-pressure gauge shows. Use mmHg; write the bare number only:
132
